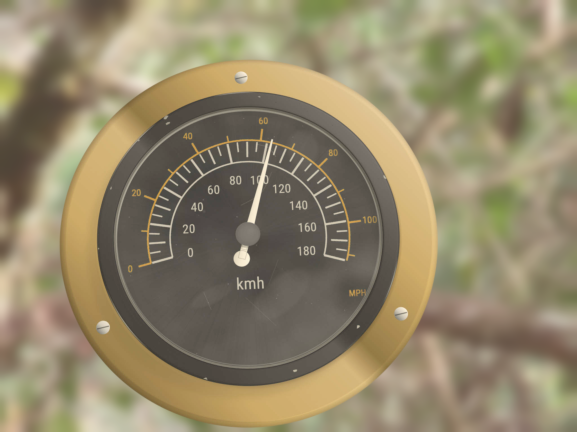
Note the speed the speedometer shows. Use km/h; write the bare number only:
102.5
